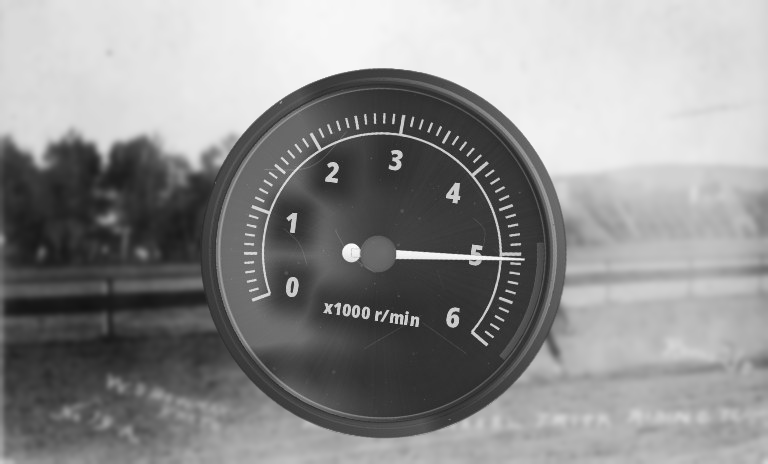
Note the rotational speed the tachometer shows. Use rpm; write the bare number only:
5050
